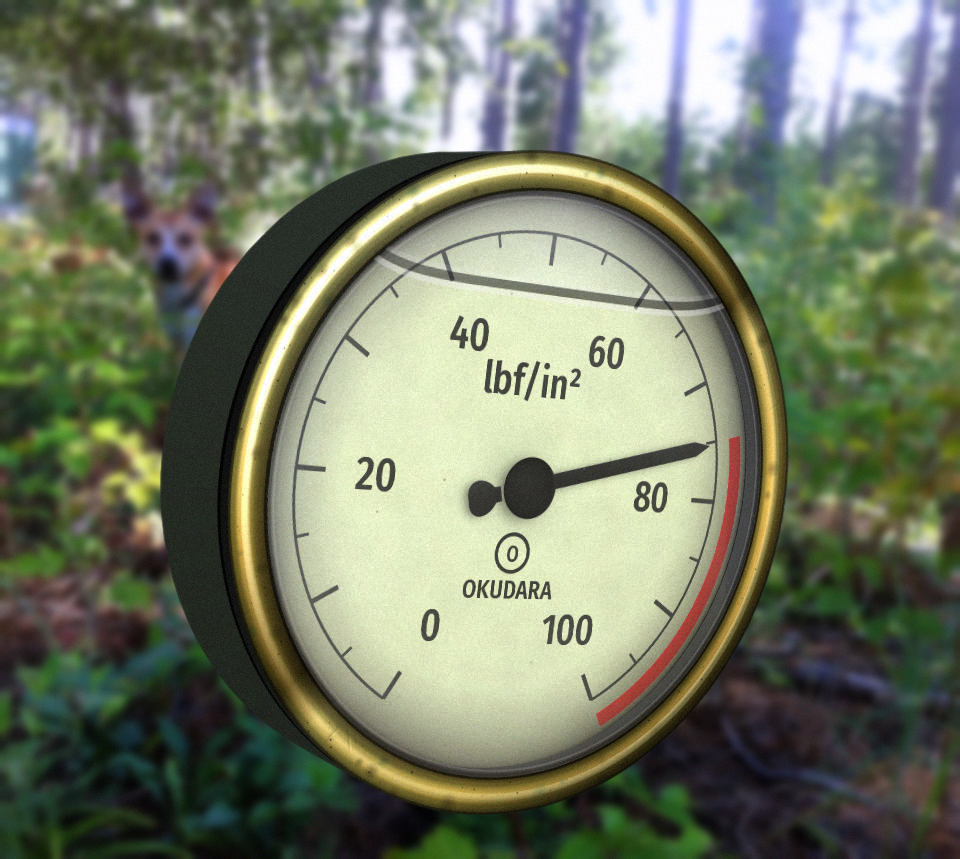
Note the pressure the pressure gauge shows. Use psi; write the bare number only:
75
